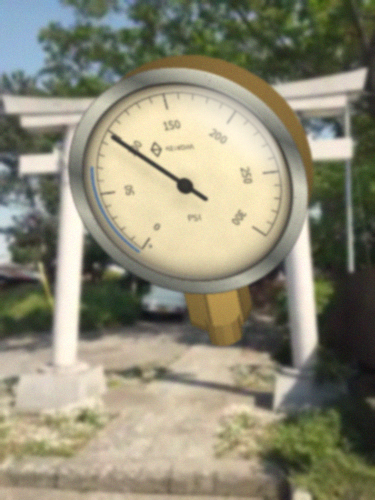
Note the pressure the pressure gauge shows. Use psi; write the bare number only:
100
